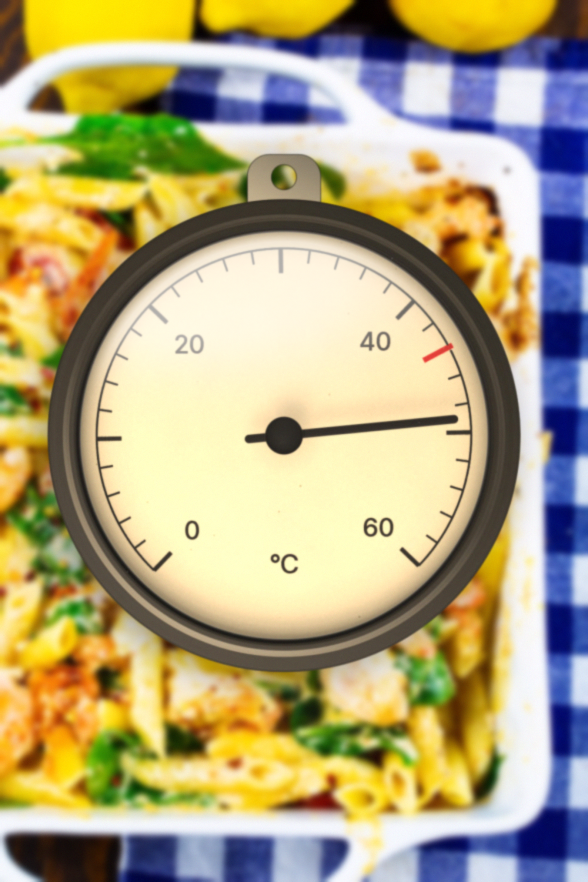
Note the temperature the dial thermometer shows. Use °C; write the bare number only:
49
